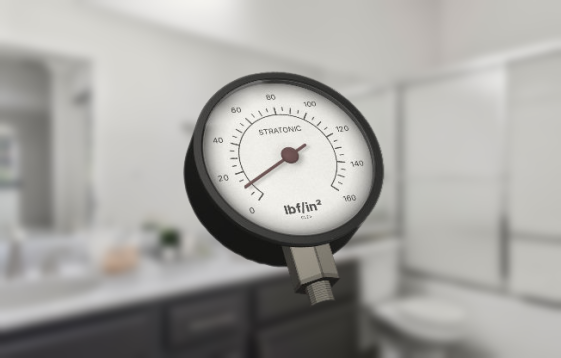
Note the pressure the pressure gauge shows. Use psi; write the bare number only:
10
